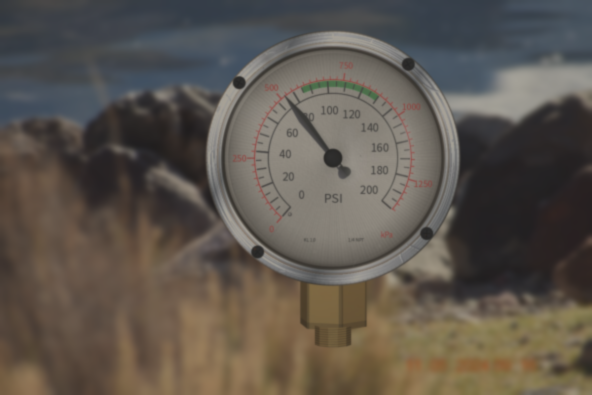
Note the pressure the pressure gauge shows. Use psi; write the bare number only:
75
